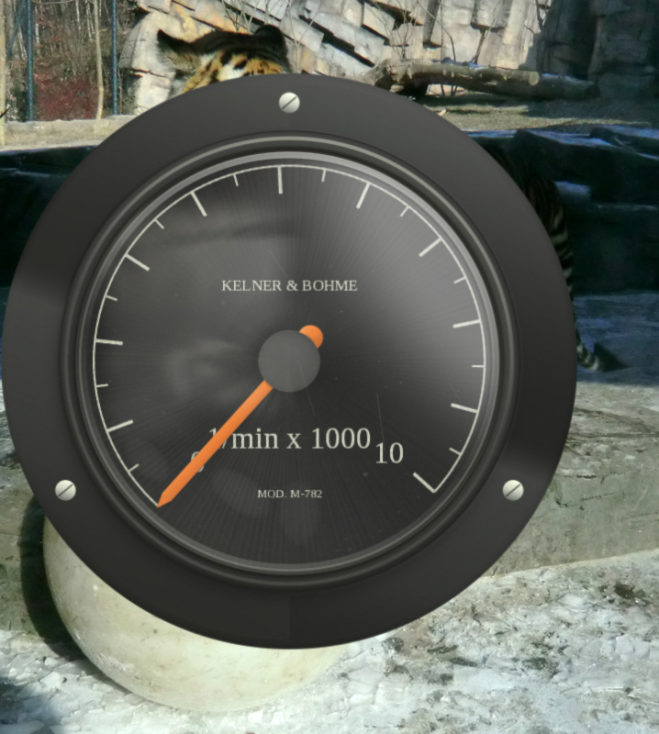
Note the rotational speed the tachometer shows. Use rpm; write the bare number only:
0
